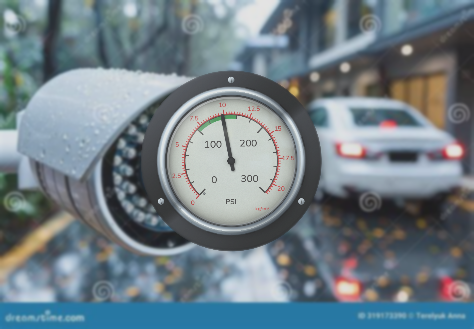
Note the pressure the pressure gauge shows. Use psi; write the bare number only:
140
